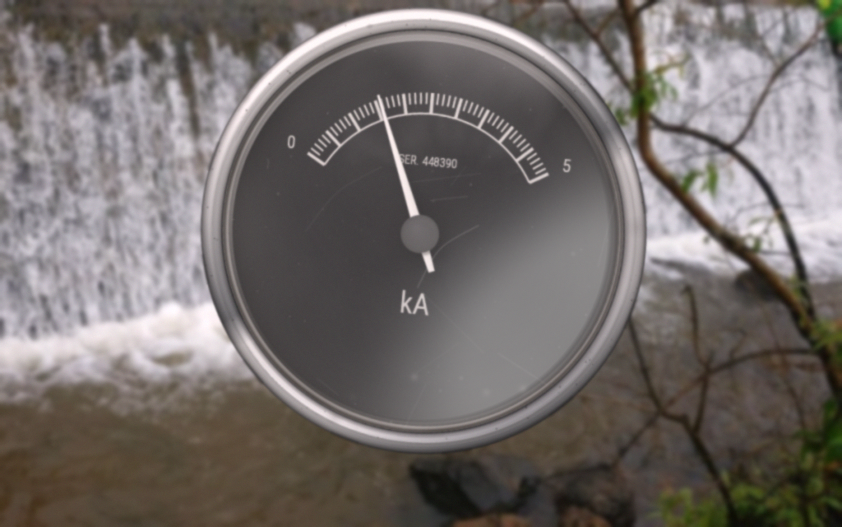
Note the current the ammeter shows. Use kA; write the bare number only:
1.6
